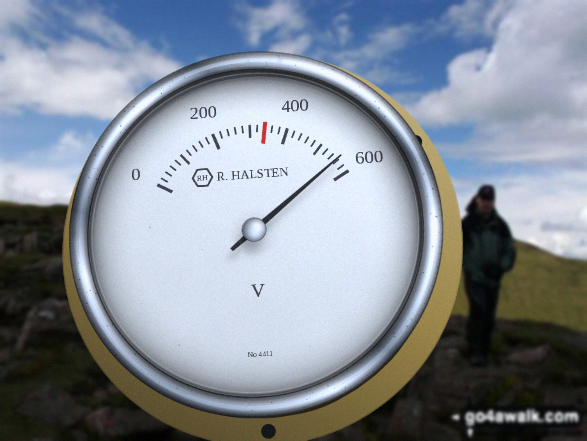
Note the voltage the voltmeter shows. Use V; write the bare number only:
560
